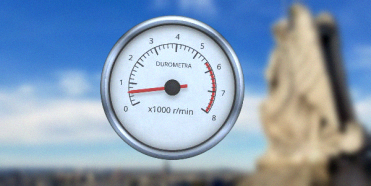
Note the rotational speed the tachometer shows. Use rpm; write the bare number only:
600
